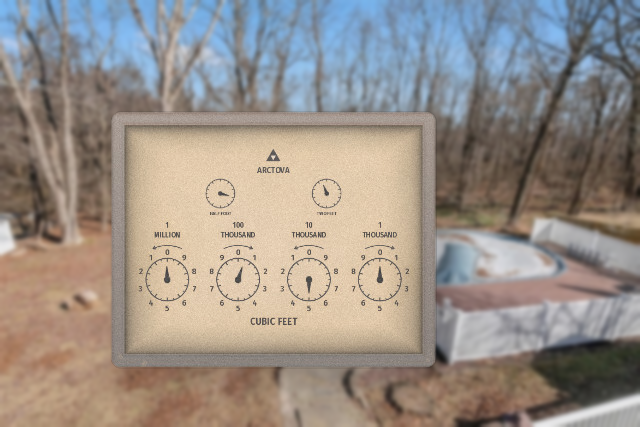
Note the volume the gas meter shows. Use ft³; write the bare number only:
5000
